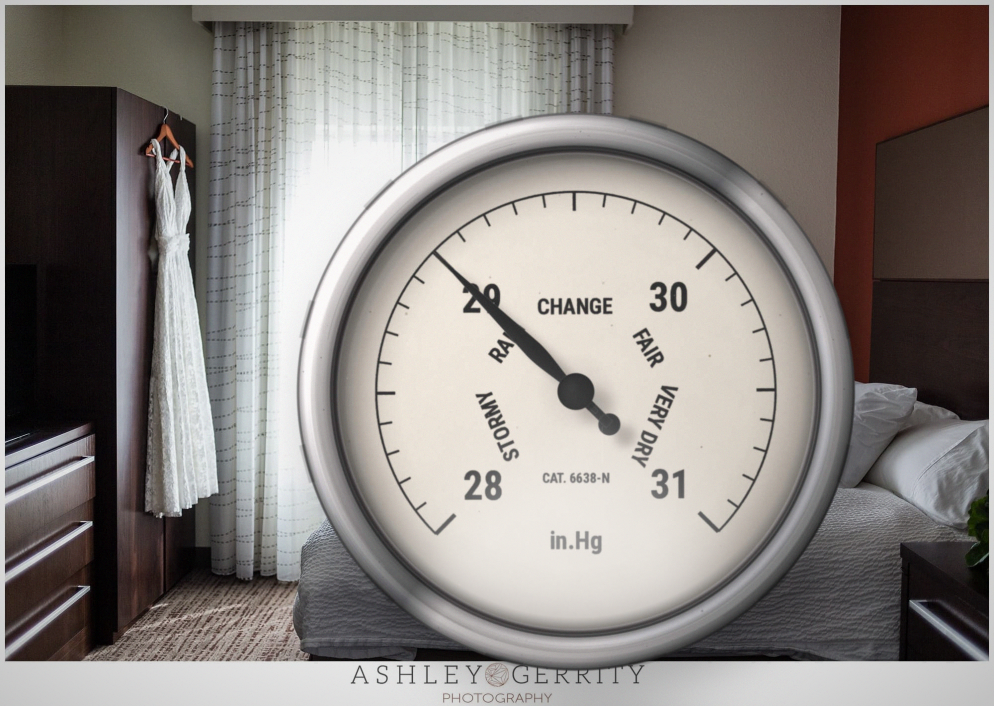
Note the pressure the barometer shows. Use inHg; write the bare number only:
29
